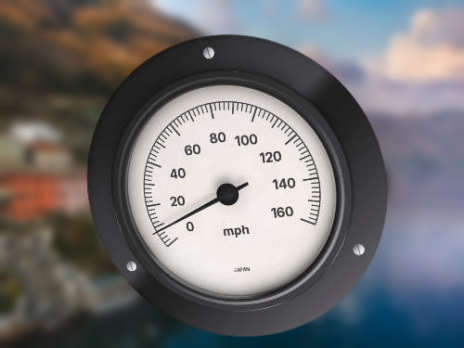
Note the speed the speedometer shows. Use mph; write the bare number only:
8
